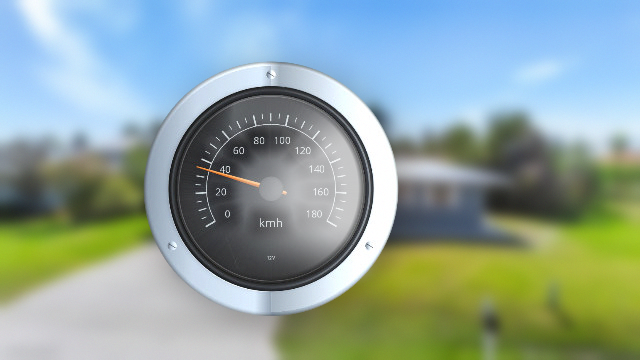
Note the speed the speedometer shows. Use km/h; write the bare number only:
35
